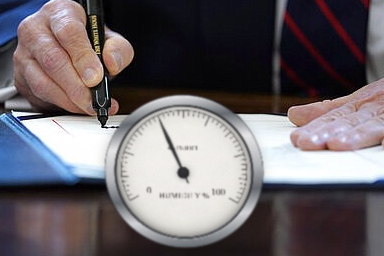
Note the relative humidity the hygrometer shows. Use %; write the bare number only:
40
